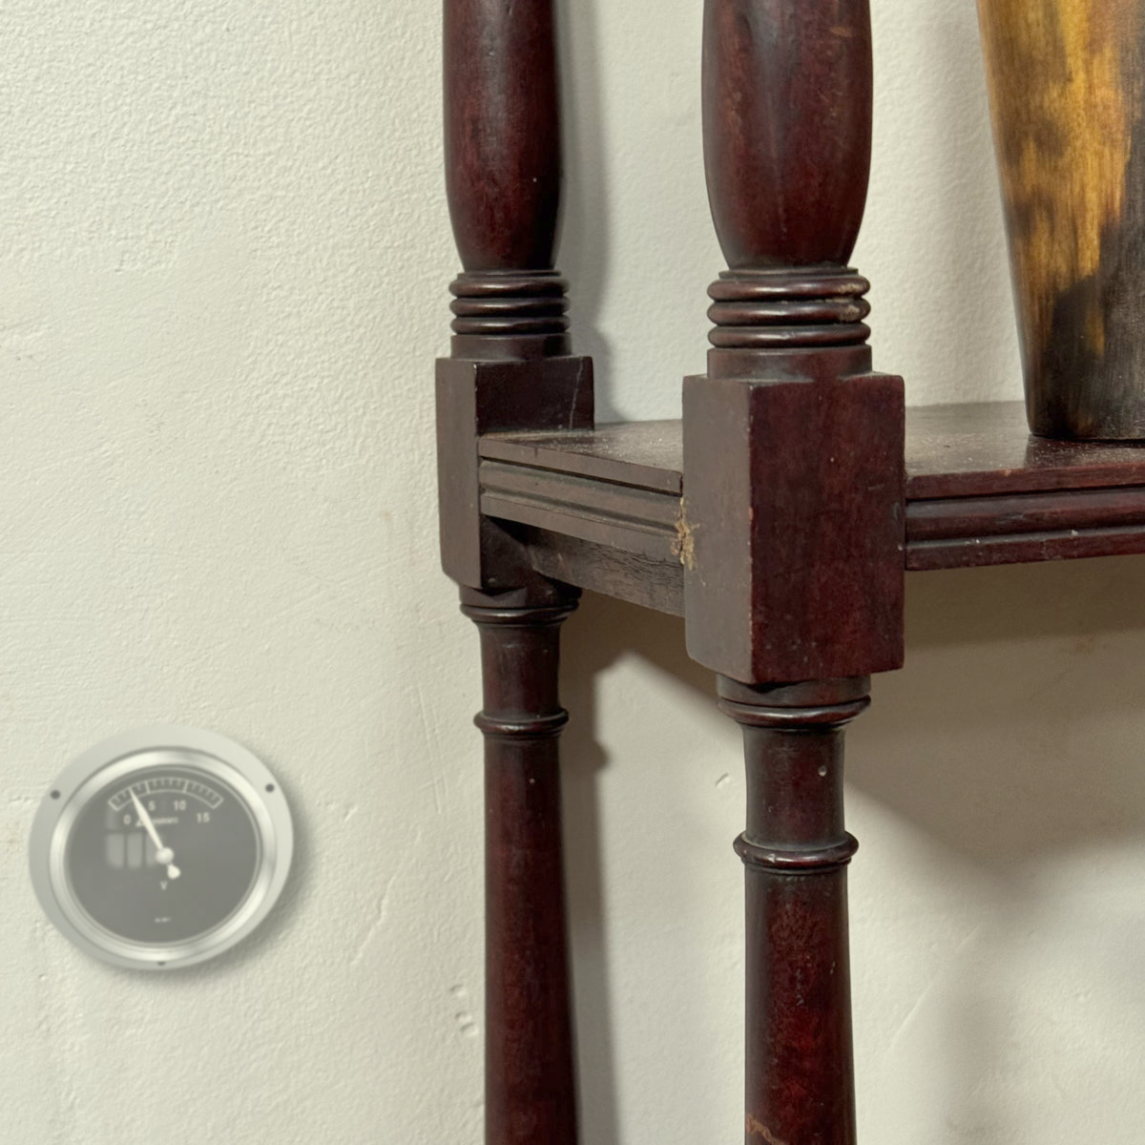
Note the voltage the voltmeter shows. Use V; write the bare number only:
3
